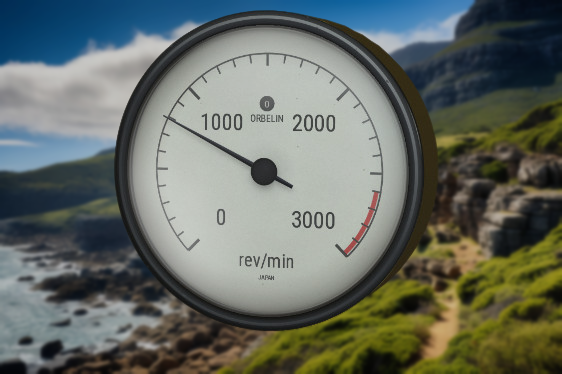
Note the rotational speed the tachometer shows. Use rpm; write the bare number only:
800
